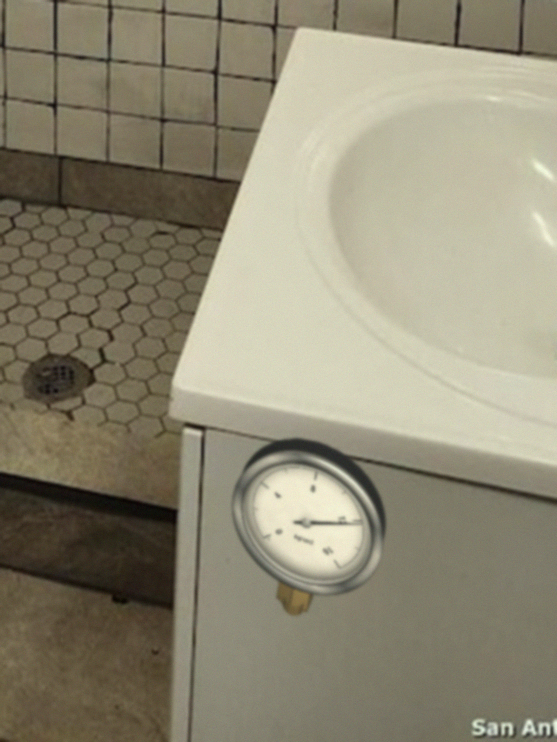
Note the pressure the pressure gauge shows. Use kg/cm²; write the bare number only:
12
